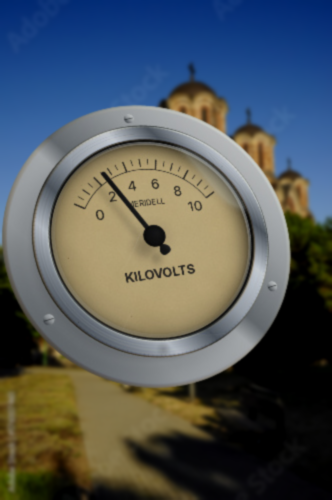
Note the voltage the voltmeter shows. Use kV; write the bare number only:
2.5
